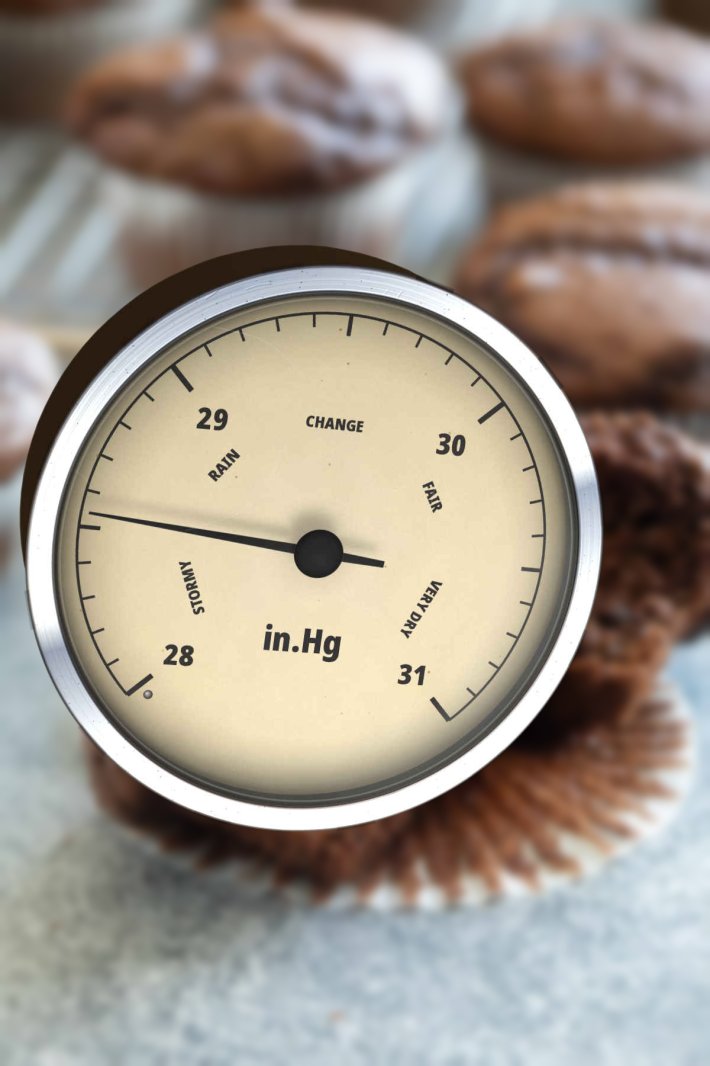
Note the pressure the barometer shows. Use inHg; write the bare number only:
28.55
